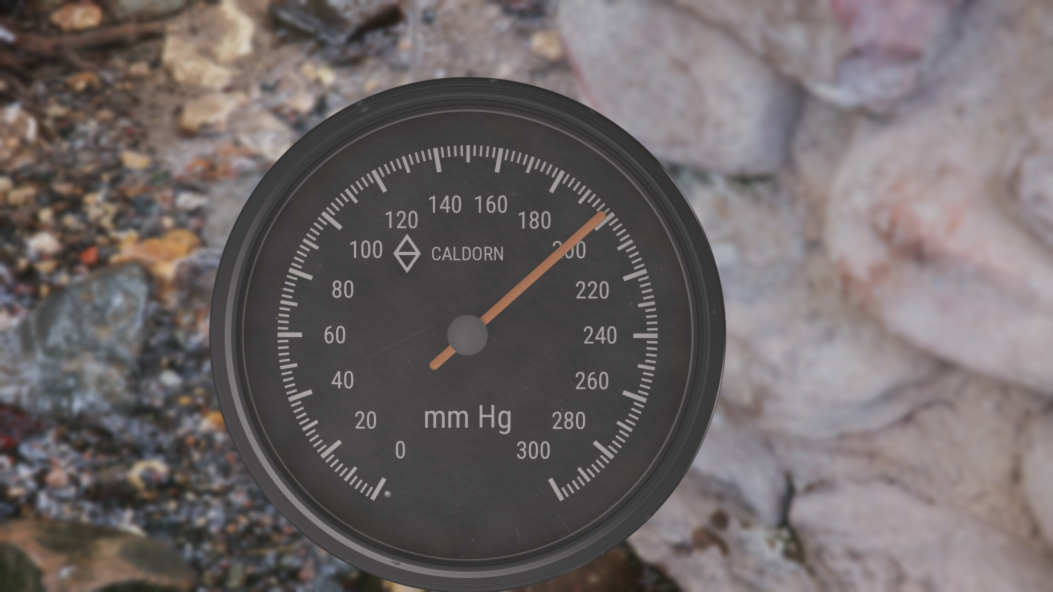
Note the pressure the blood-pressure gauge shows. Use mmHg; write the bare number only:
198
